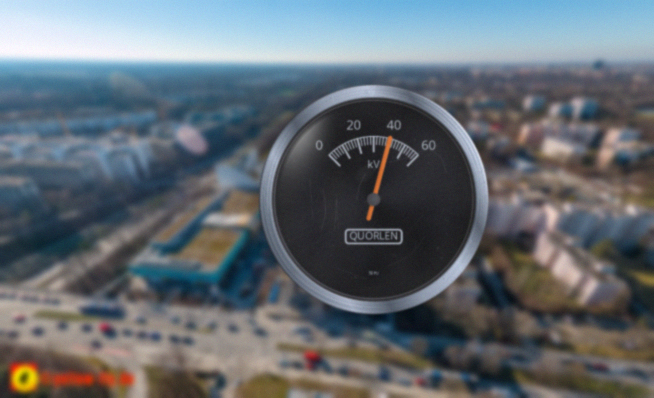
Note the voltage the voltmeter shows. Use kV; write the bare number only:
40
